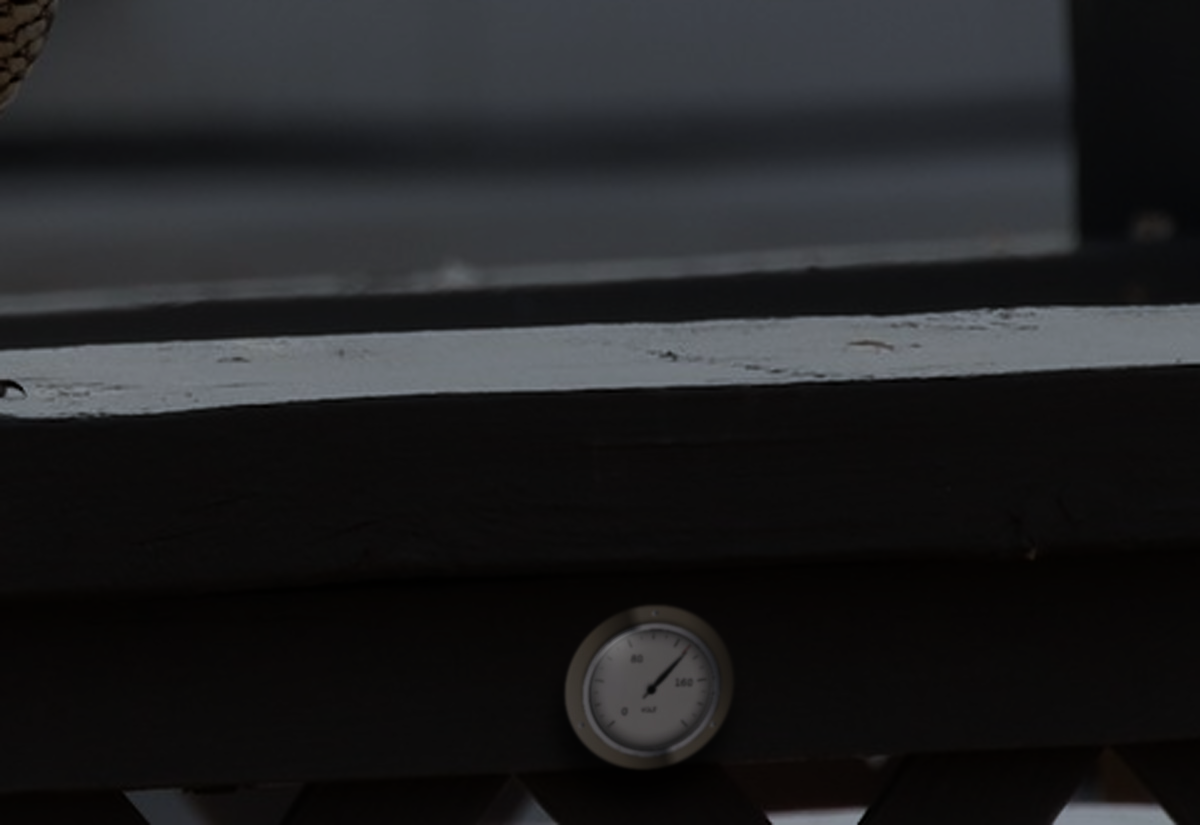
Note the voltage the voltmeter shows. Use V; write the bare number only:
130
